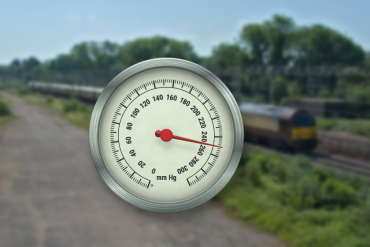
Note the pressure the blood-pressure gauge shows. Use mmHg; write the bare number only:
250
